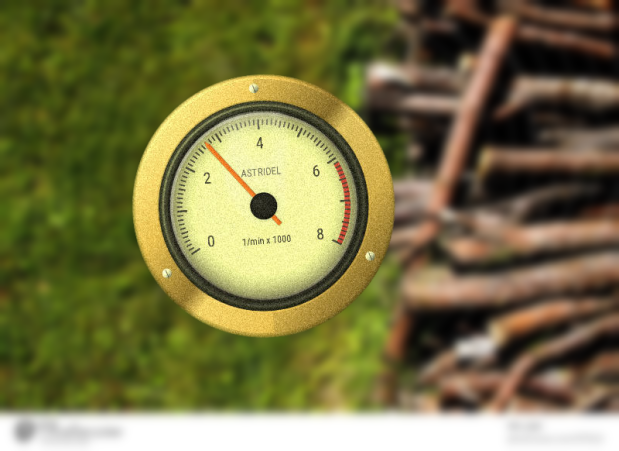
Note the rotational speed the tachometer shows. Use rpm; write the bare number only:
2700
